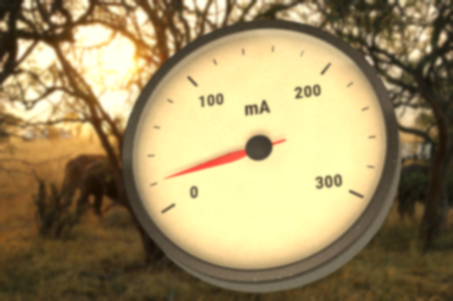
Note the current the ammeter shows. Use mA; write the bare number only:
20
